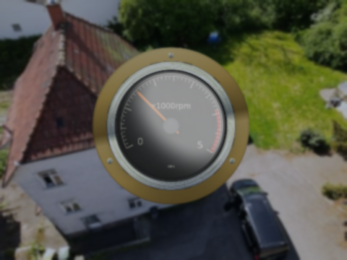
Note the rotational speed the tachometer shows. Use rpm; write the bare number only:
1500
